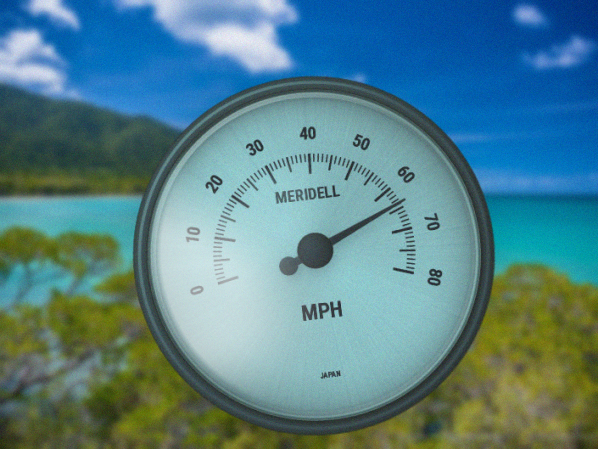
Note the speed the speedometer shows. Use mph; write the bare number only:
64
